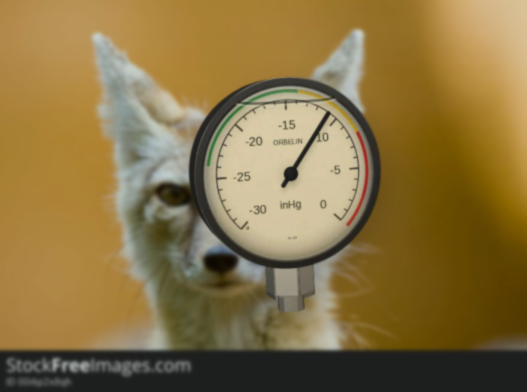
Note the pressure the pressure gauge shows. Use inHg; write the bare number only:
-11
